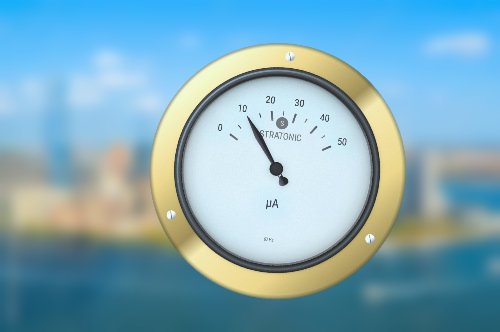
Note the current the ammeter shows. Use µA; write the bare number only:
10
